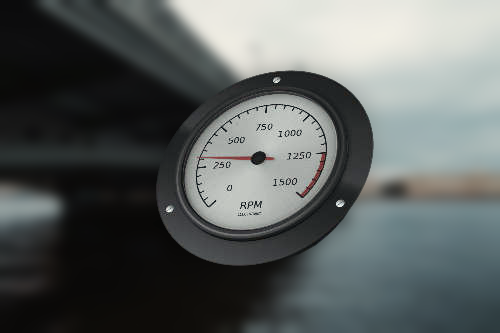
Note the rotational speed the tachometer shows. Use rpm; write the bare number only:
300
